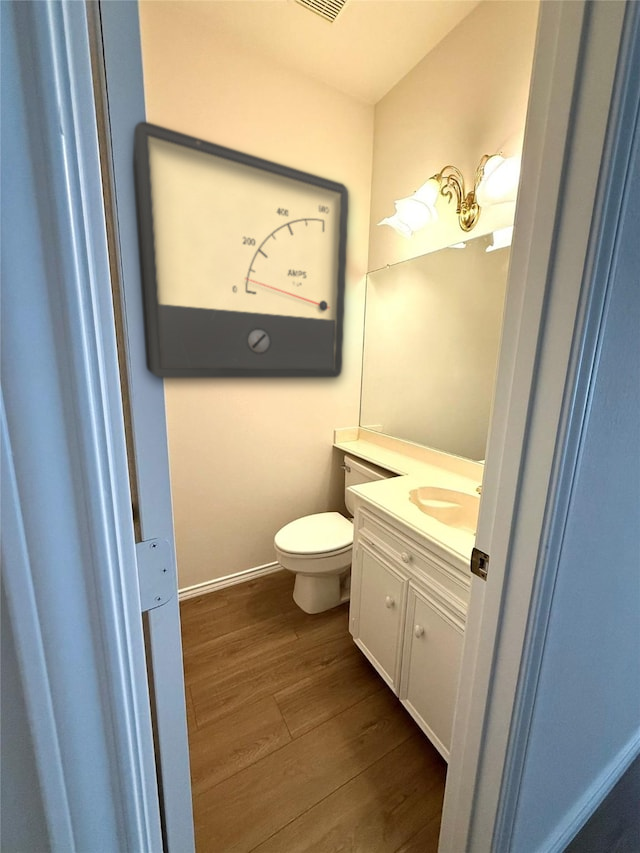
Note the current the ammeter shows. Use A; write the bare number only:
50
